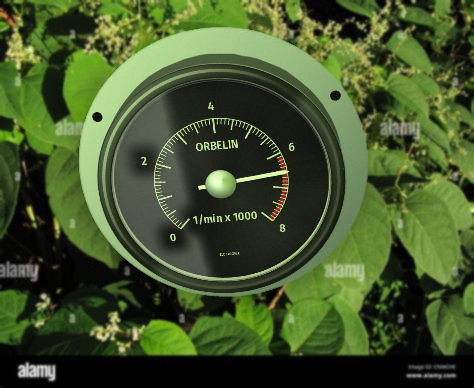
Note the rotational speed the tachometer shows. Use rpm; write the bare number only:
6500
